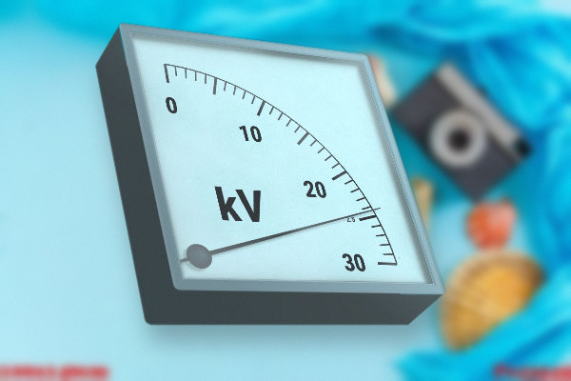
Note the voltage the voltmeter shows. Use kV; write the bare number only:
24.5
